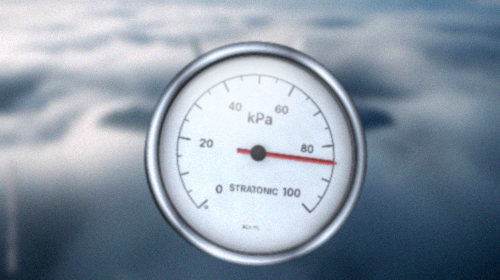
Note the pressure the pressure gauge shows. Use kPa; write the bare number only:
85
